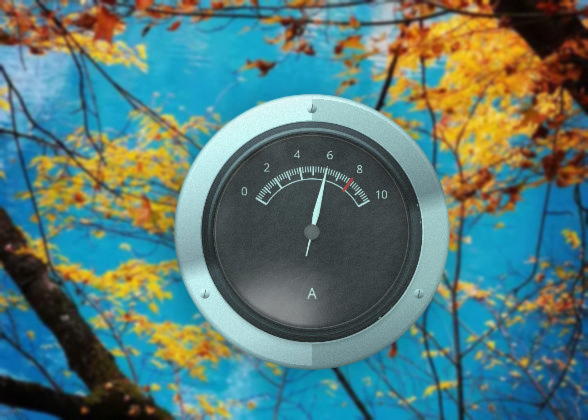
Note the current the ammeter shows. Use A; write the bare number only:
6
